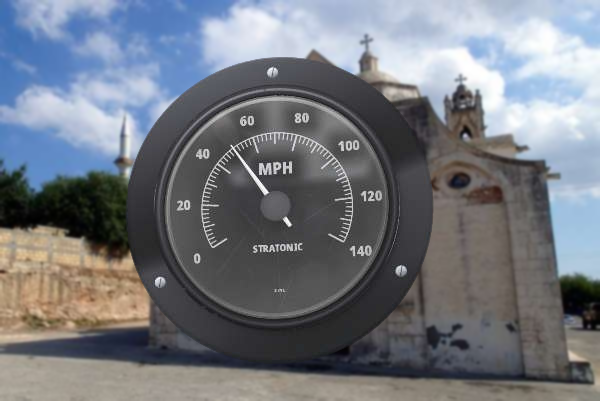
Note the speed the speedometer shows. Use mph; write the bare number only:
50
